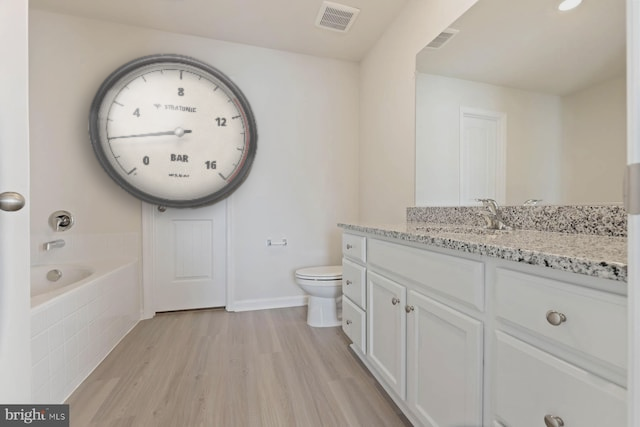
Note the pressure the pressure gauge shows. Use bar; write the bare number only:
2
